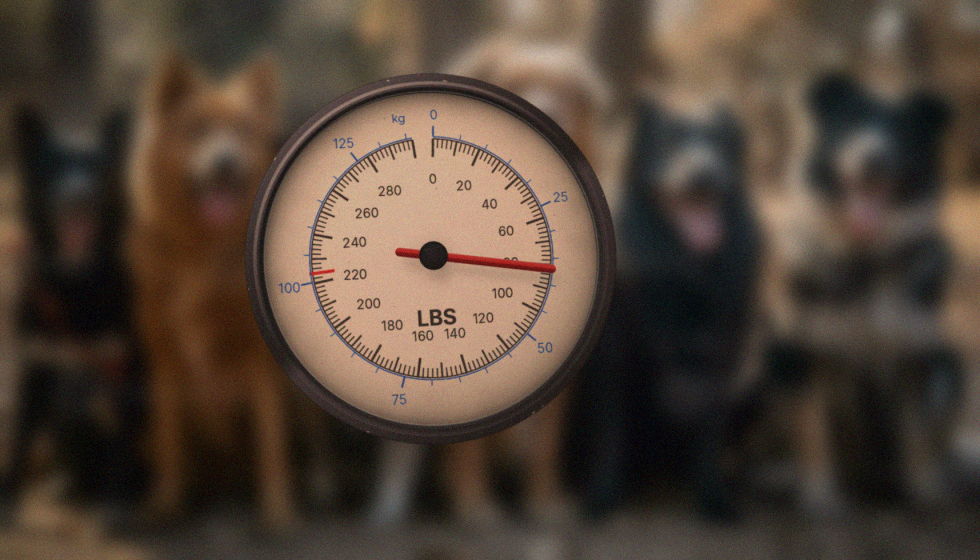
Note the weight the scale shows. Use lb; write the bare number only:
82
